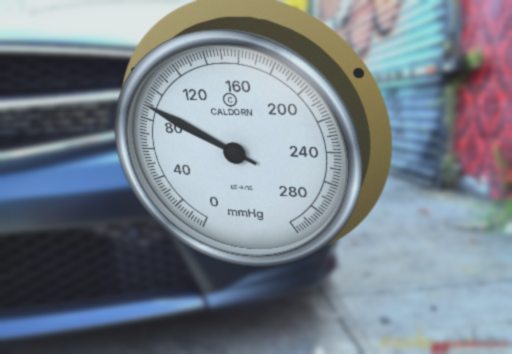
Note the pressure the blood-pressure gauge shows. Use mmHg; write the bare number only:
90
